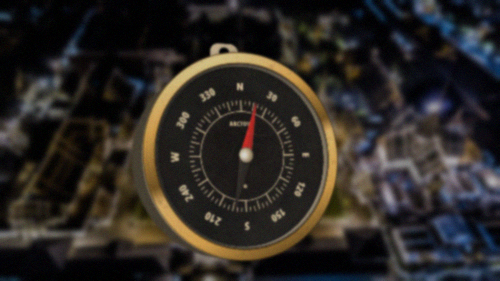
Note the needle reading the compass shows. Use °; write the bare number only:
15
